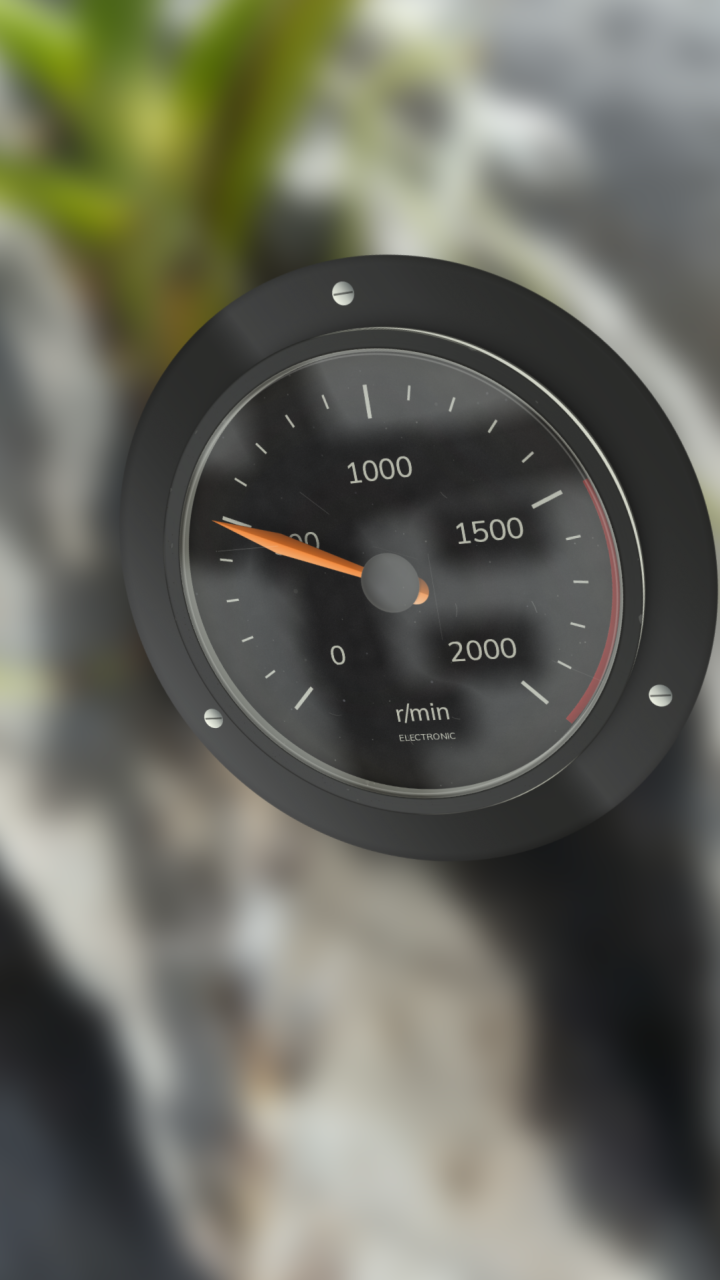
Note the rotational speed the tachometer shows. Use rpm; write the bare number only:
500
